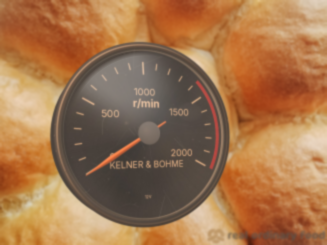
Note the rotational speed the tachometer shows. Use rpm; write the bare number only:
0
